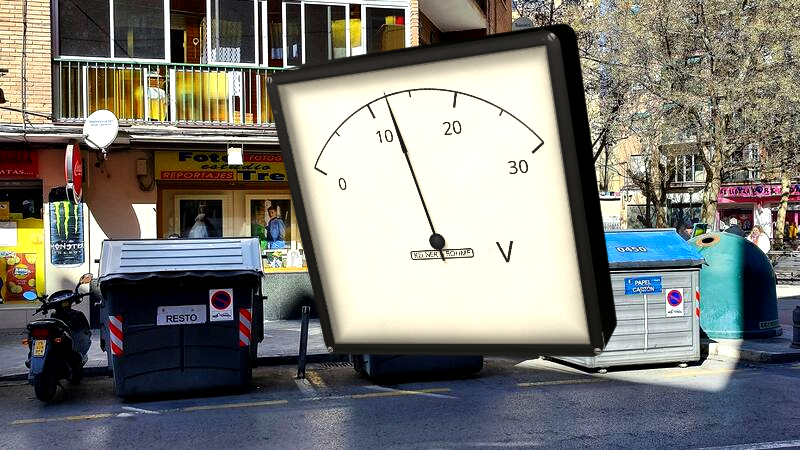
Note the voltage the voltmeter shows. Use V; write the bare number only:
12.5
